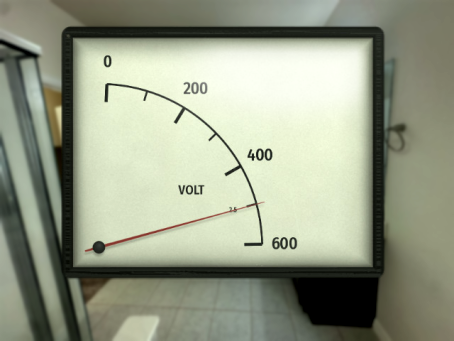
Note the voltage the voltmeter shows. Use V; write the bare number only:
500
